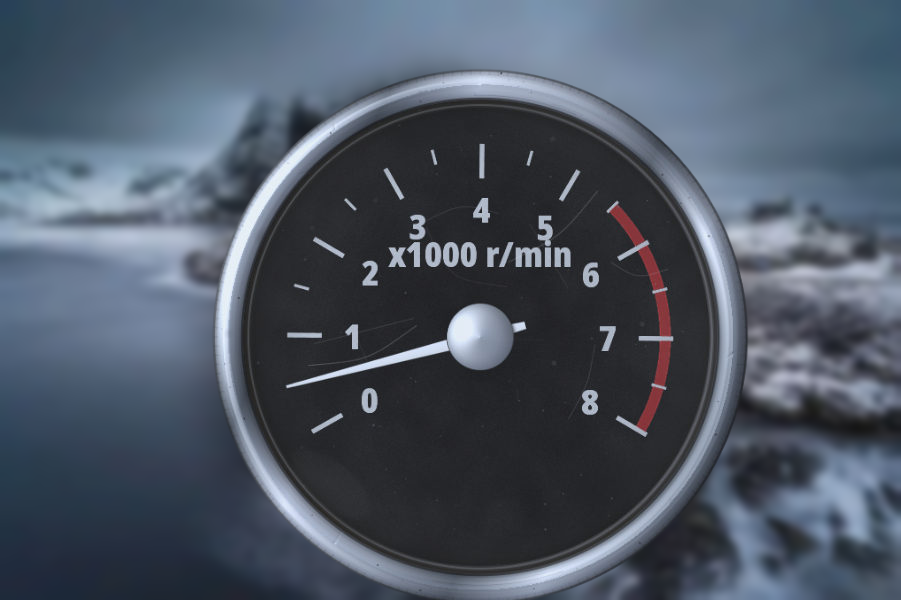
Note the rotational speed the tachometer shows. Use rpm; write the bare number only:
500
